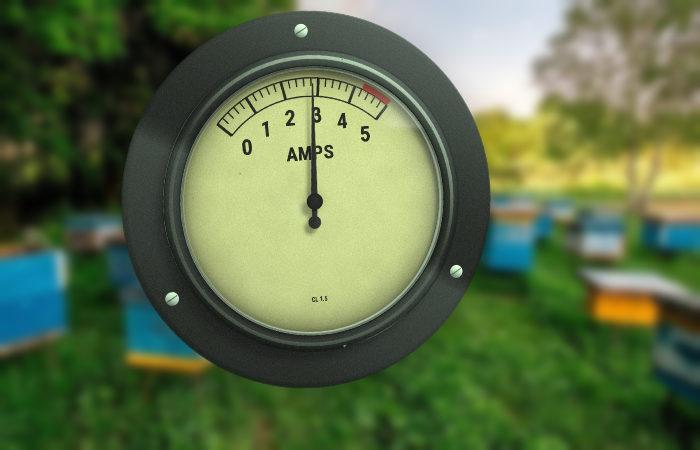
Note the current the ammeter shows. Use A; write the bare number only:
2.8
